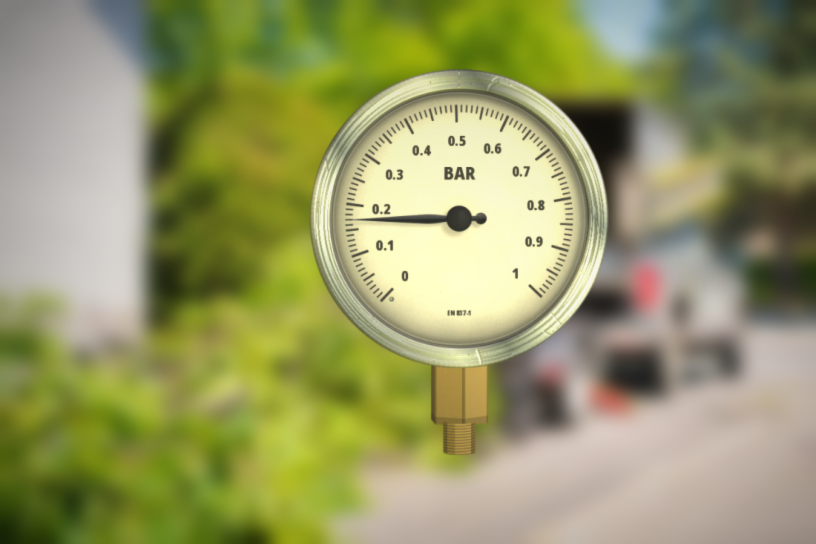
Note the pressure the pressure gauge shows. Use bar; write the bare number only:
0.17
